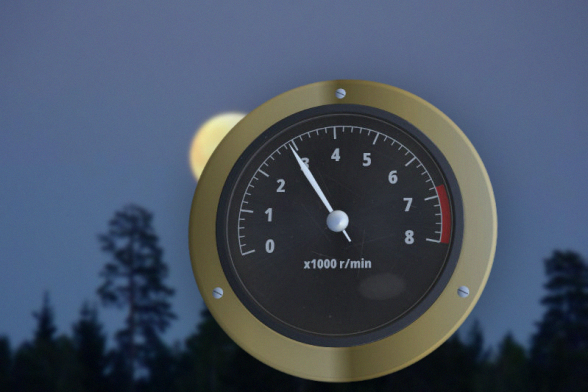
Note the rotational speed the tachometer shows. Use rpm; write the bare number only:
2900
